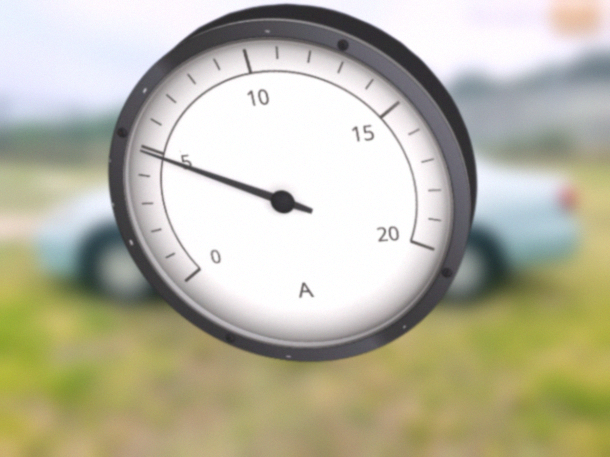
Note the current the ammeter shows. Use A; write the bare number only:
5
